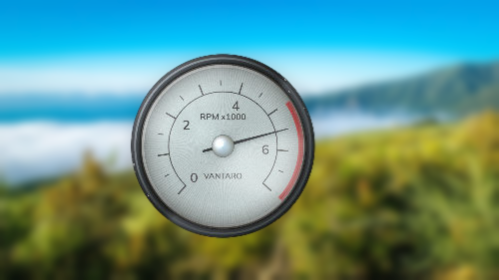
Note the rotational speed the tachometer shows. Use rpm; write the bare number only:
5500
